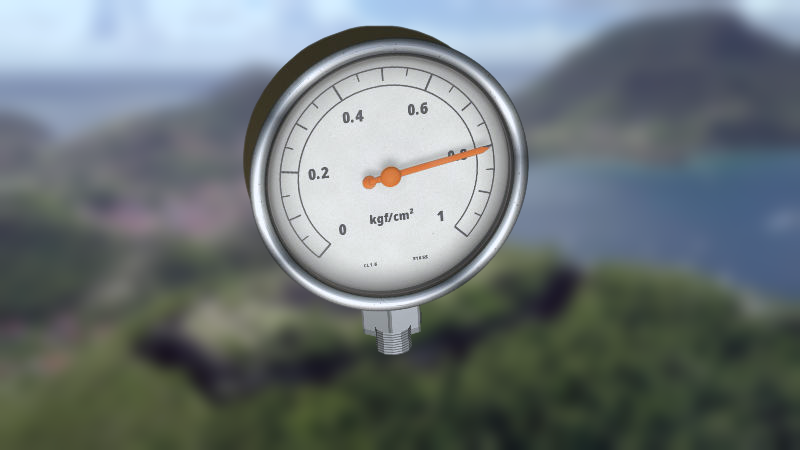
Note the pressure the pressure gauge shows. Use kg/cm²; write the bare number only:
0.8
